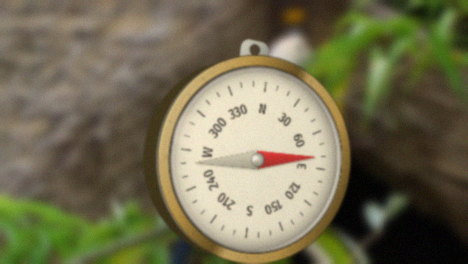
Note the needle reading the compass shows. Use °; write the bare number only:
80
